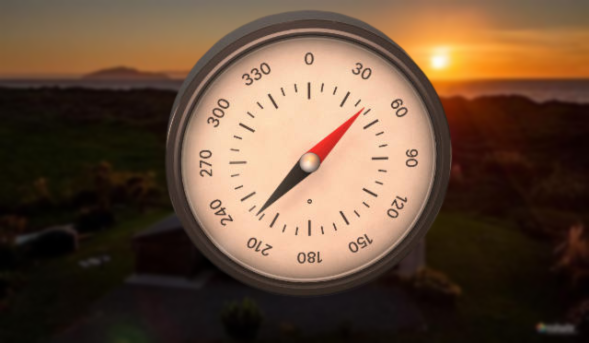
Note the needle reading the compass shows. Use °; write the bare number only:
45
